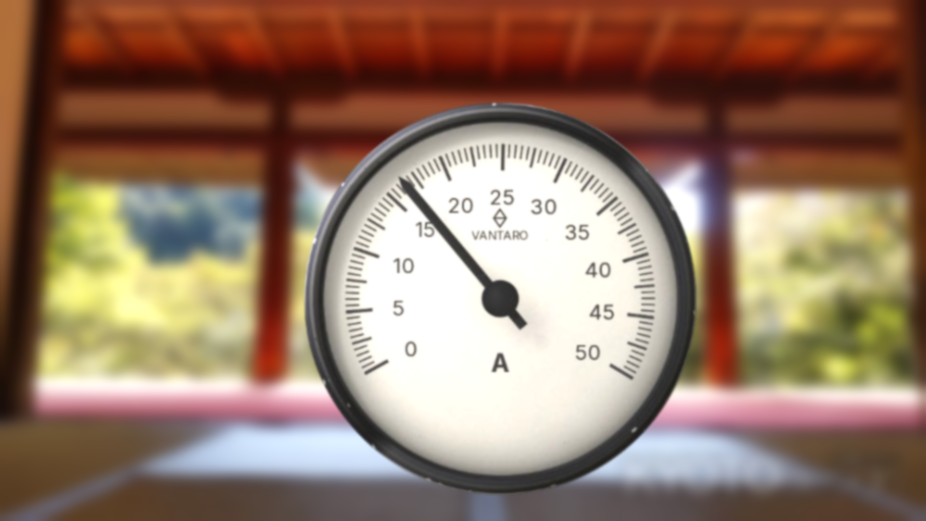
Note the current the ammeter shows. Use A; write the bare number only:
16.5
